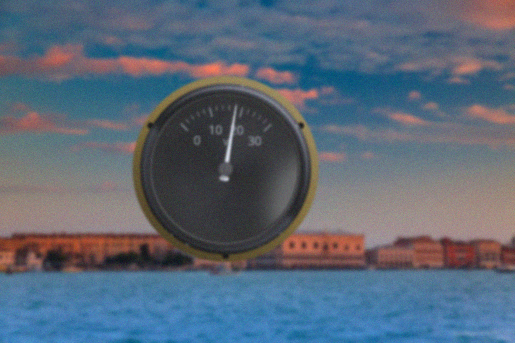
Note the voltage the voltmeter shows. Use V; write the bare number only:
18
